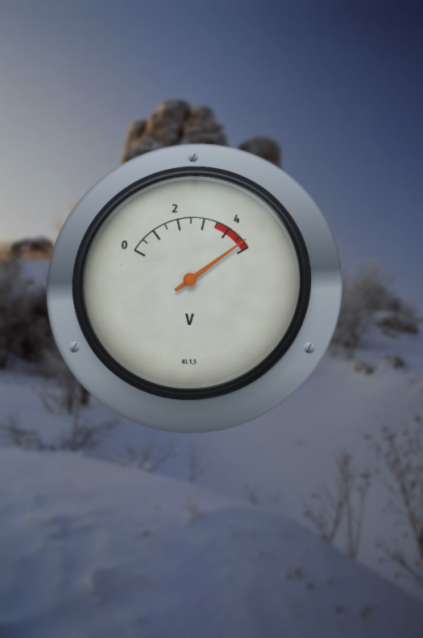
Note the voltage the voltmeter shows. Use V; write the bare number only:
4.75
